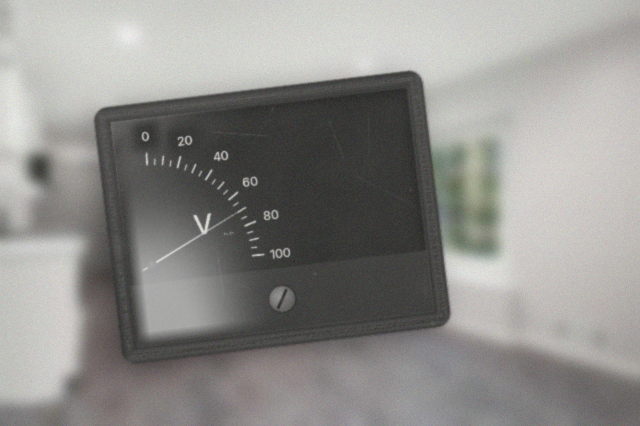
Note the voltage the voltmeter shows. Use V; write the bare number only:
70
